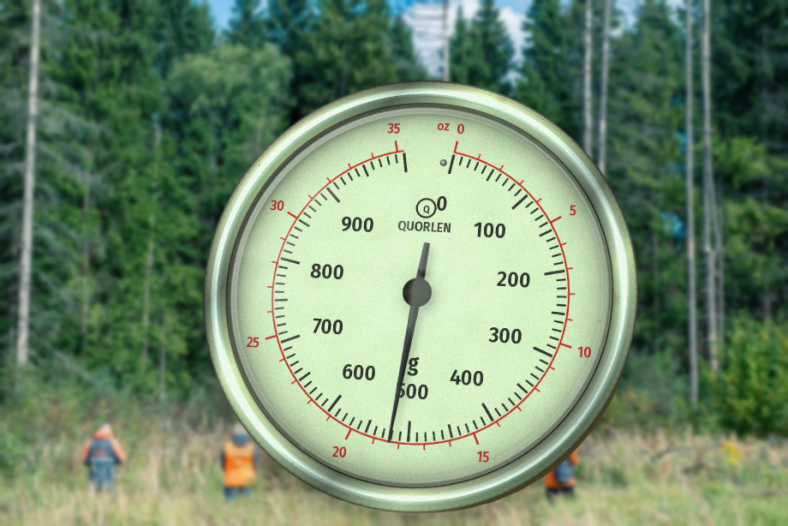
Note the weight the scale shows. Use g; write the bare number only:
520
